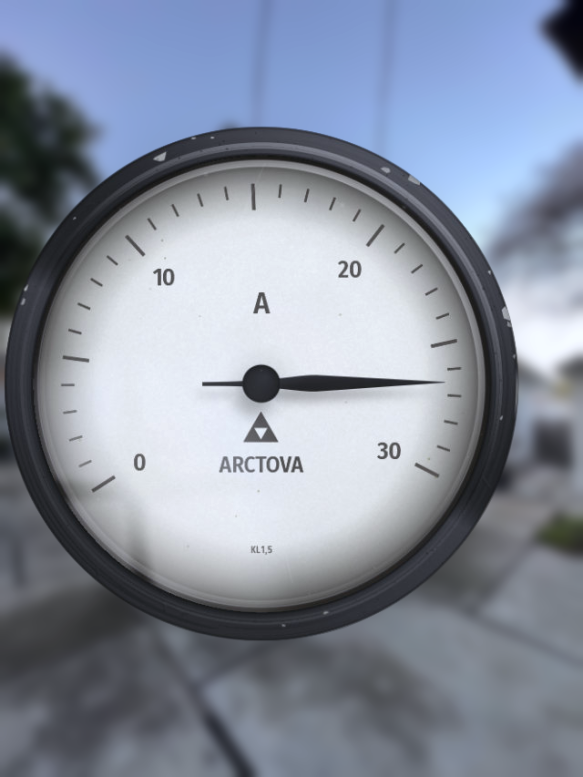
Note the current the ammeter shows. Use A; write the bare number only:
26.5
